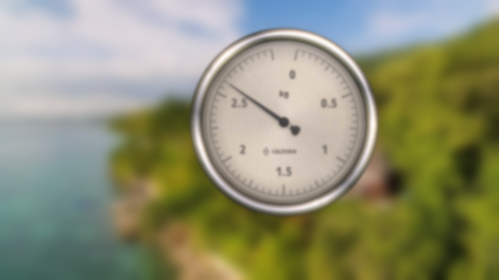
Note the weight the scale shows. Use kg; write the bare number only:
2.6
